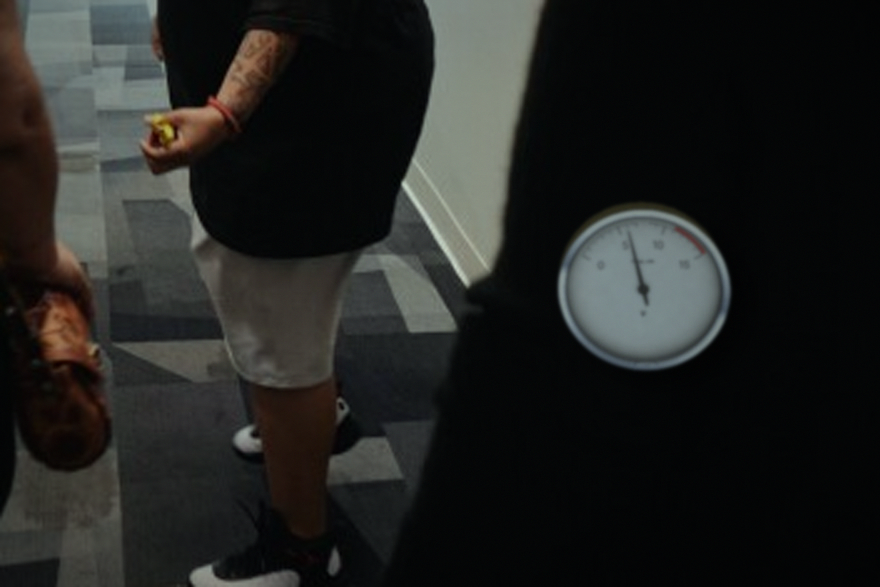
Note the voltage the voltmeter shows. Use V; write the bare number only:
6
